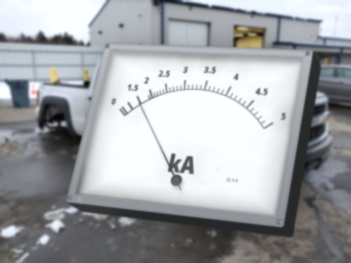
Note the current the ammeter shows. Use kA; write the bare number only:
1.5
